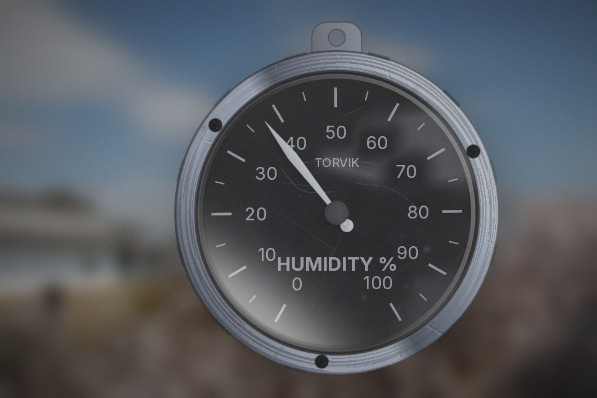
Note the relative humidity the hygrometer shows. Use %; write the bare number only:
37.5
